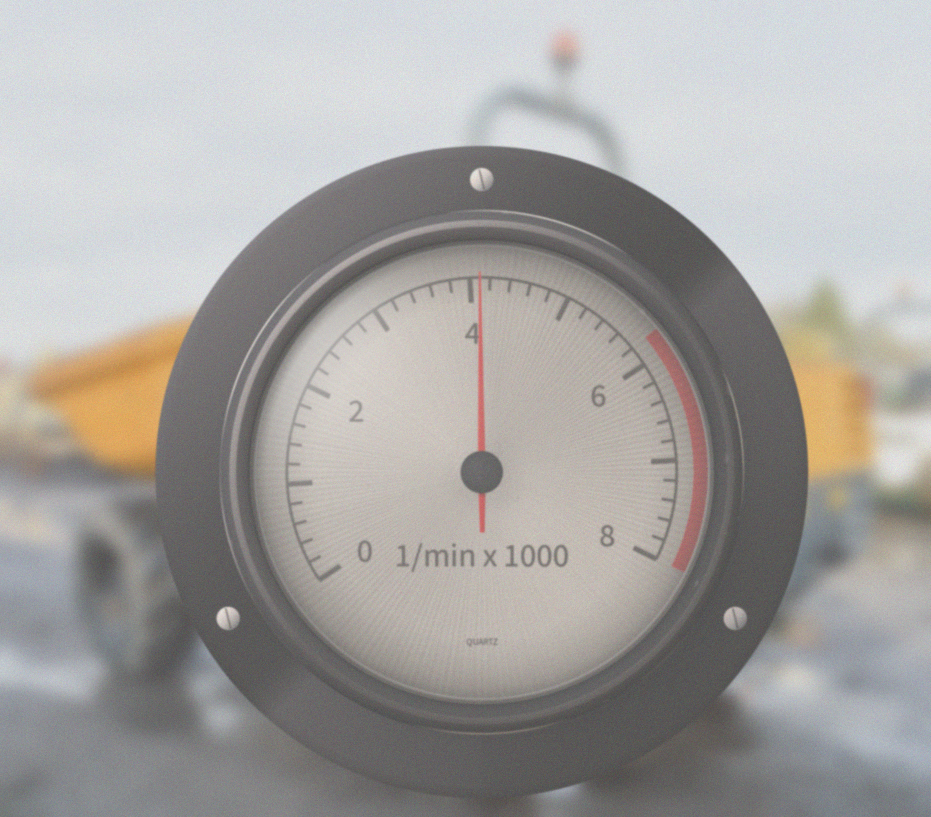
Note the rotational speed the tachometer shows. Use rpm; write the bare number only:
4100
